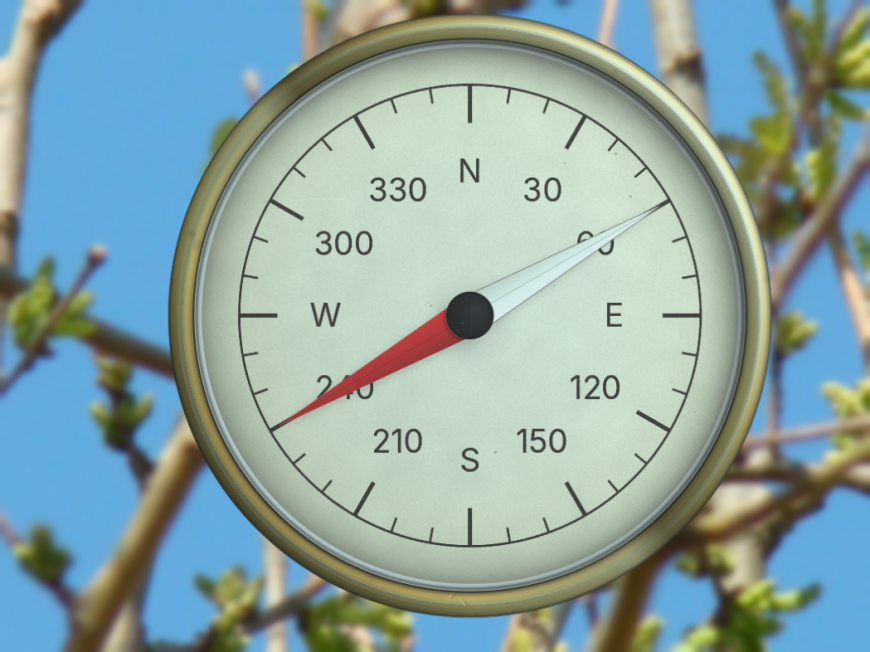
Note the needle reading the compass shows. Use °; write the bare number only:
240
